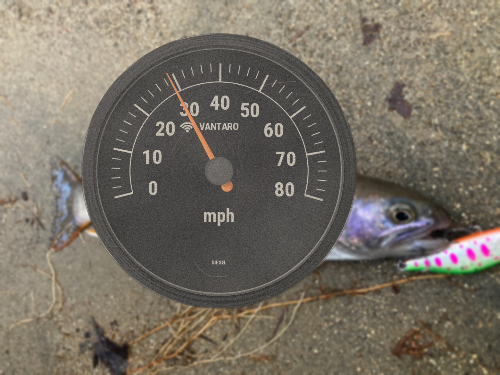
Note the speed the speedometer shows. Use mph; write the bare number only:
29
